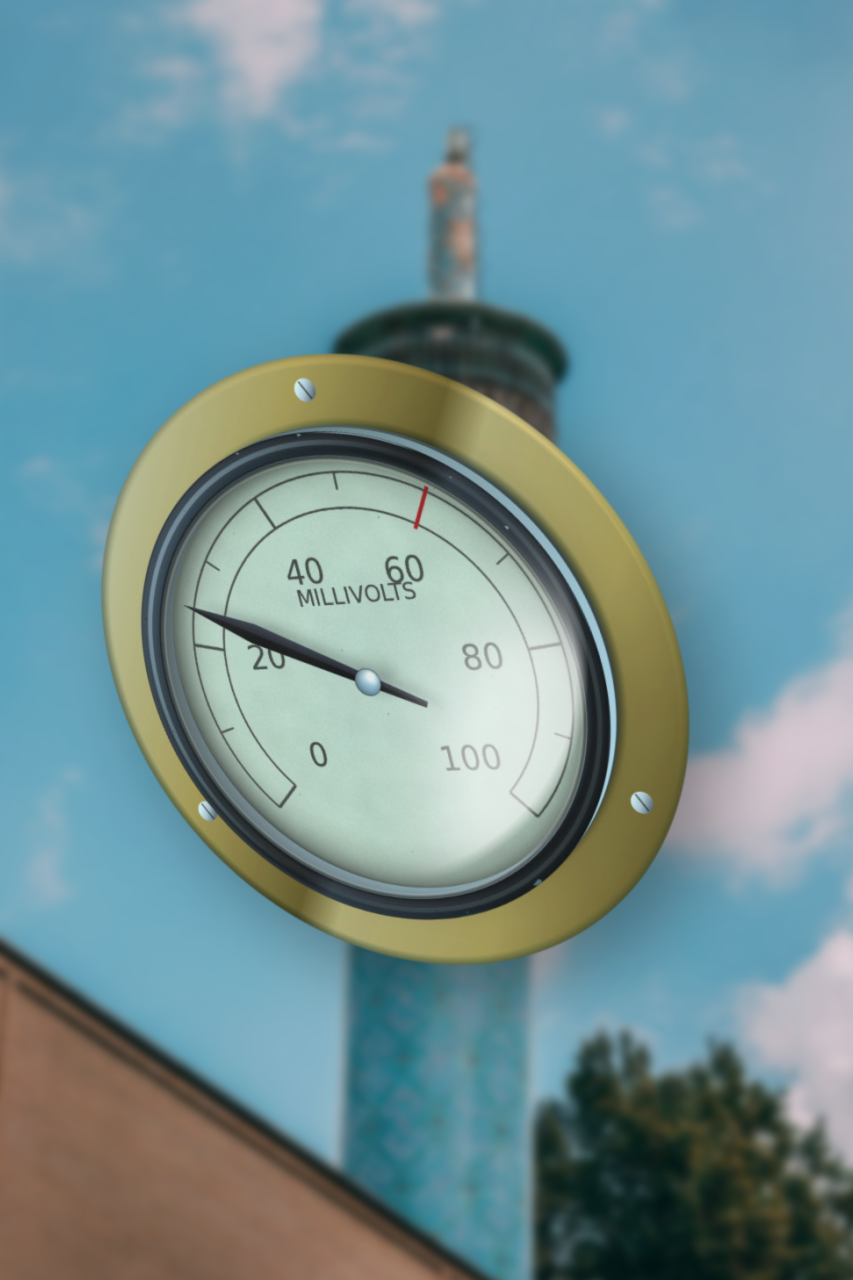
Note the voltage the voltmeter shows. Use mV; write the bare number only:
25
